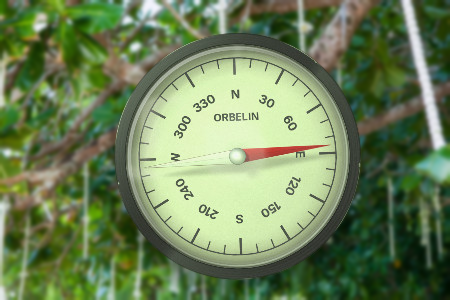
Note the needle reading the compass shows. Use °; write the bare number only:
85
